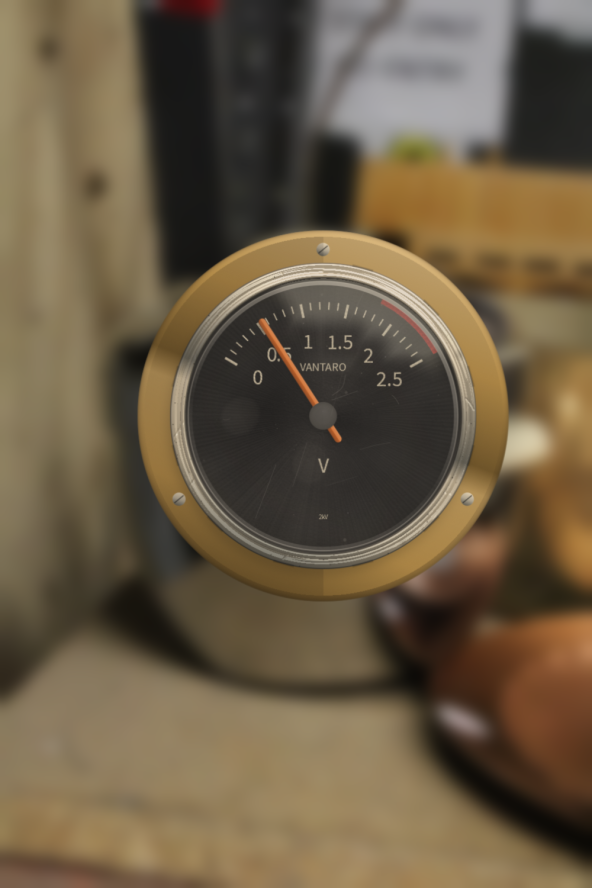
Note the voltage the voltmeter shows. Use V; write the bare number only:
0.55
